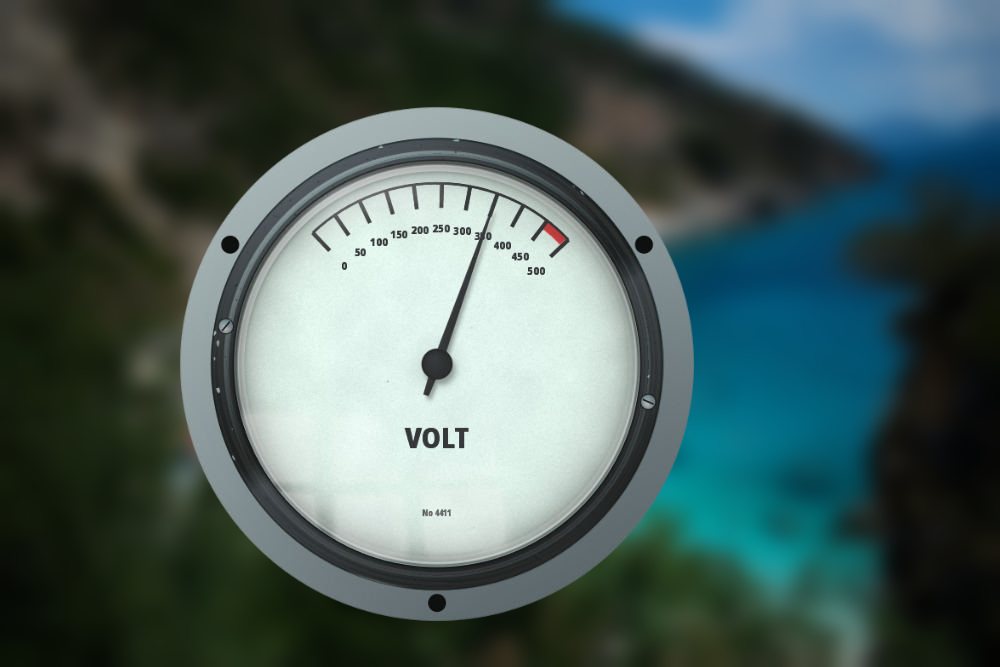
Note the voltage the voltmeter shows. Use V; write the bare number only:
350
